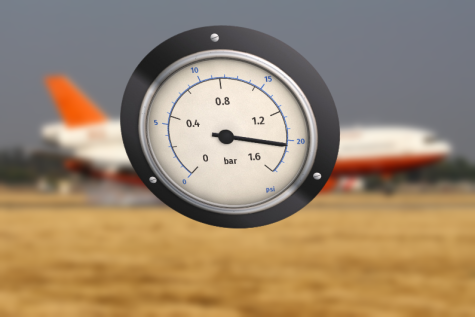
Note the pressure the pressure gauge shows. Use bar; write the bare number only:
1.4
